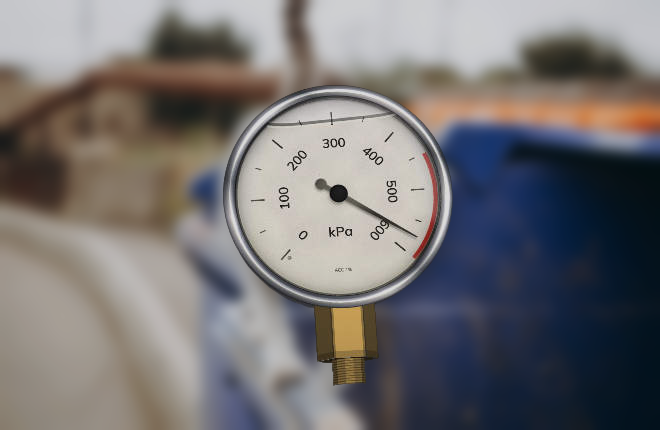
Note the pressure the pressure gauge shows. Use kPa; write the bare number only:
575
